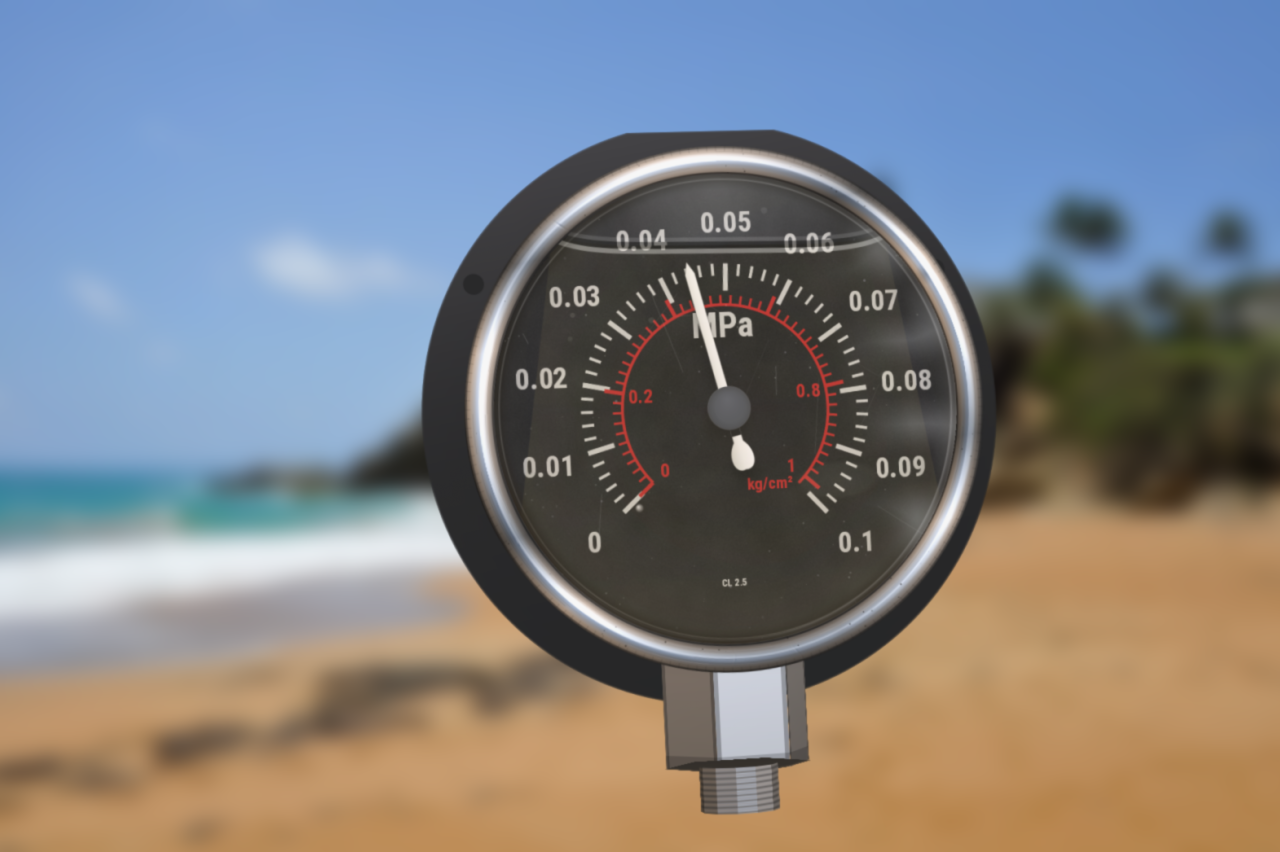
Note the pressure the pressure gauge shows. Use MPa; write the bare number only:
0.044
